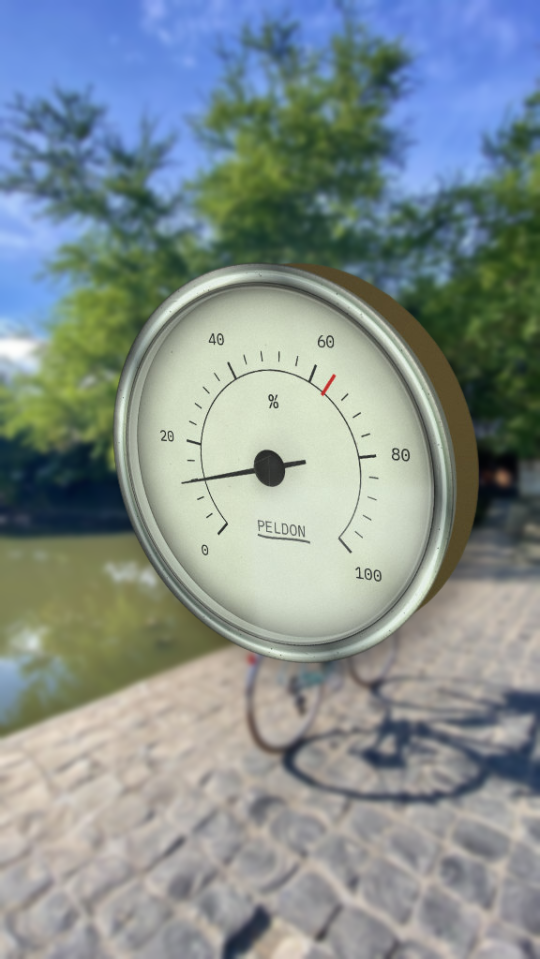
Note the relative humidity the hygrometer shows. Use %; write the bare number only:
12
